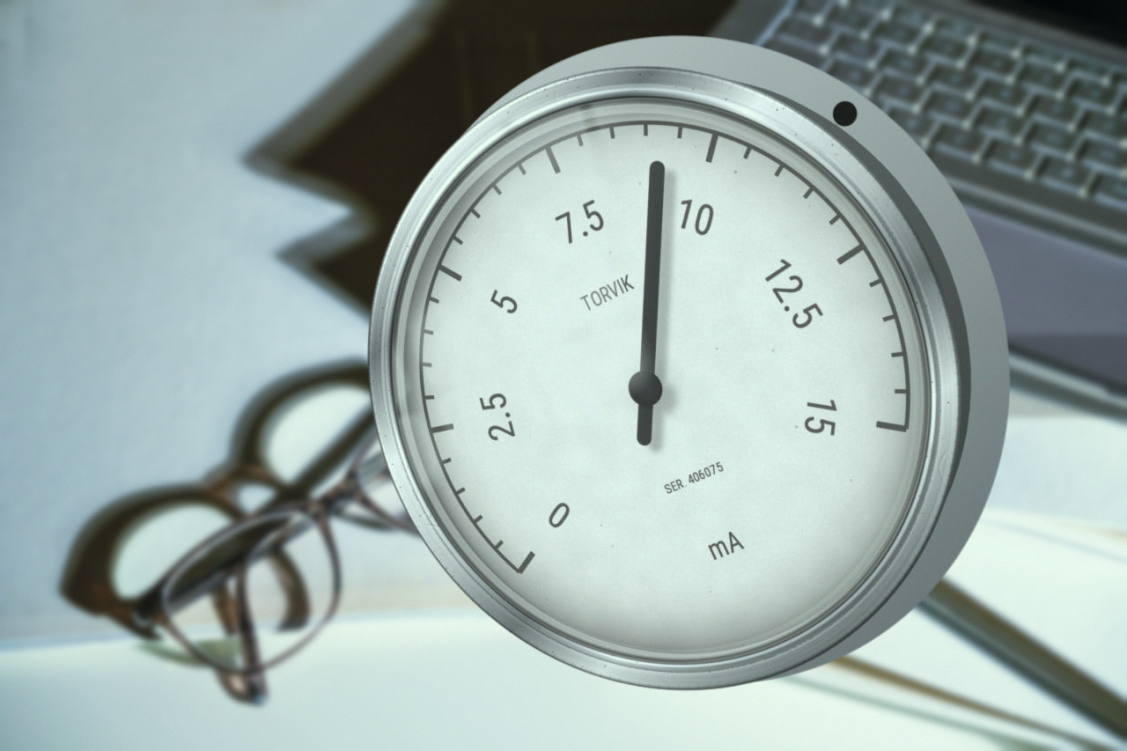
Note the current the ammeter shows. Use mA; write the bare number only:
9.25
